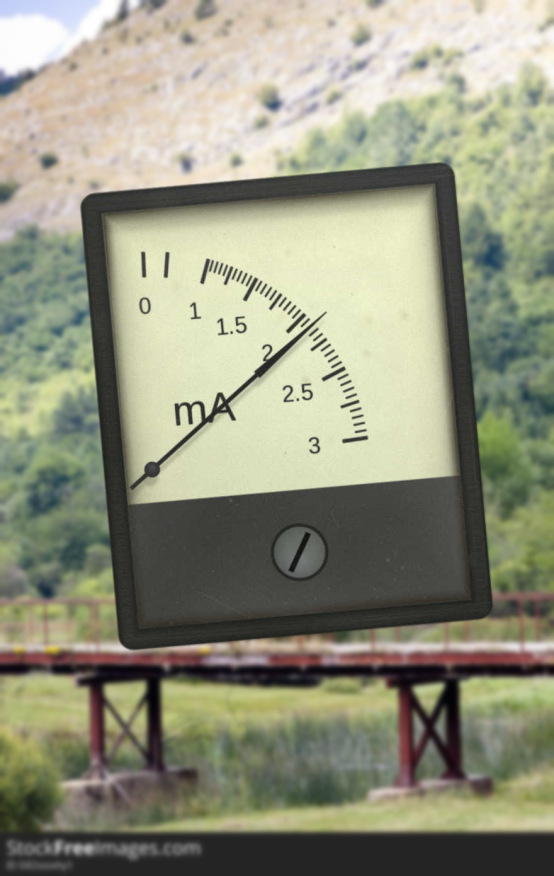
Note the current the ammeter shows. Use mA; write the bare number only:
2.1
